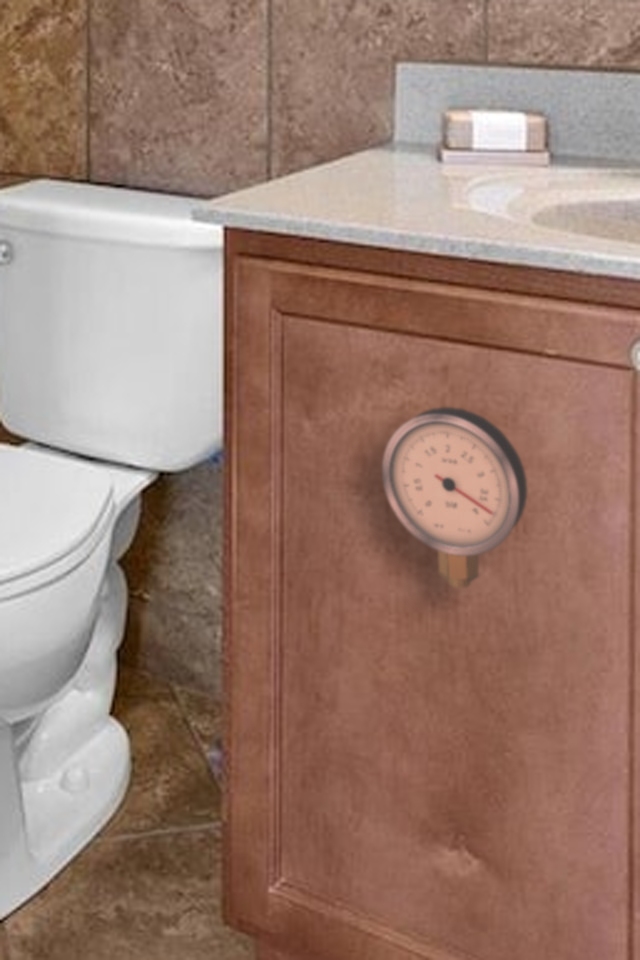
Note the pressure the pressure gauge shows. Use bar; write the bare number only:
3.75
